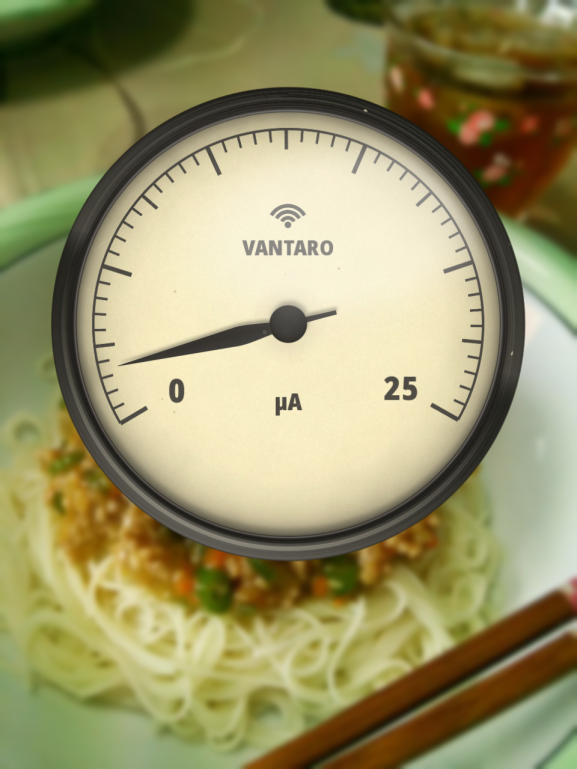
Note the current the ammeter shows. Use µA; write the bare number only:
1.75
